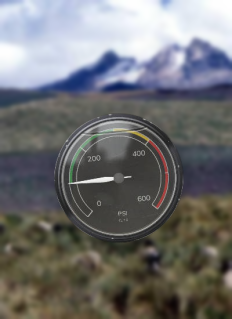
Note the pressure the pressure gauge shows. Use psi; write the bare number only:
100
